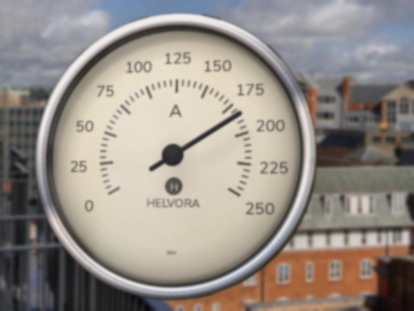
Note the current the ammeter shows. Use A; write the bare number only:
185
